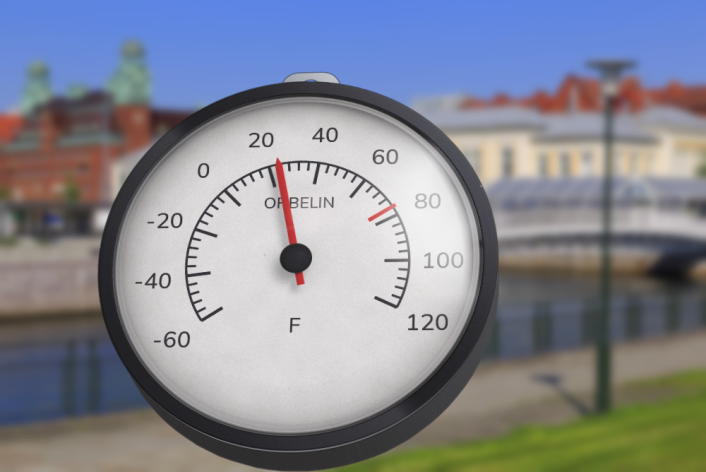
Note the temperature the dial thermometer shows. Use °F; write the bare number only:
24
